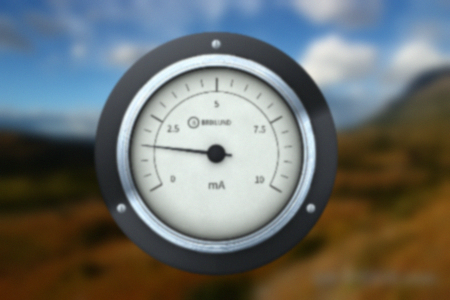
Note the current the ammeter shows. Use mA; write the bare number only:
1.5
